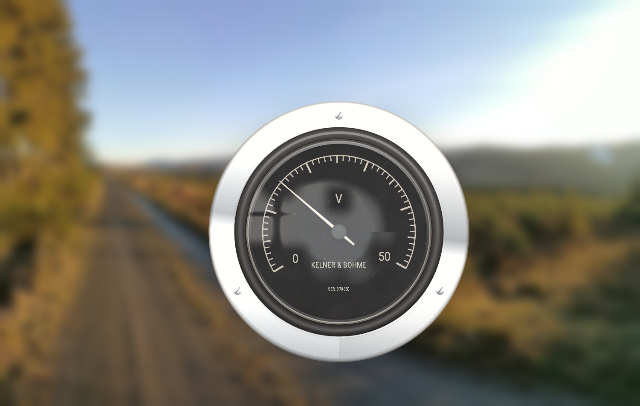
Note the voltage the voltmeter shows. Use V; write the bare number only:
15
